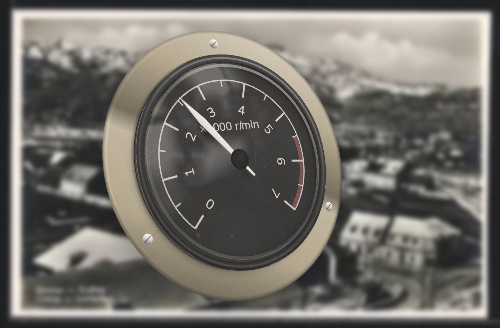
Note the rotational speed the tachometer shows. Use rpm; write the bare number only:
2500
